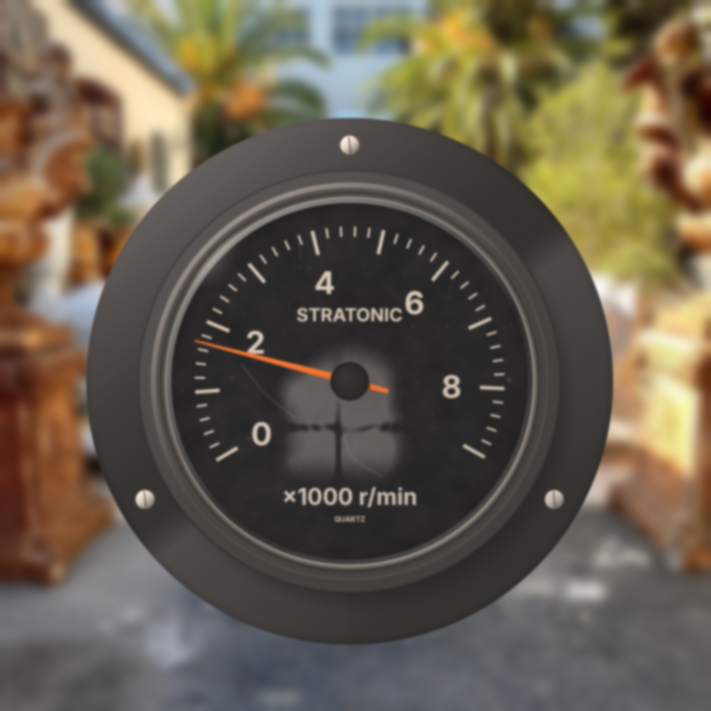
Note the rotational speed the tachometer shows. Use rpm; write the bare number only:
1700
